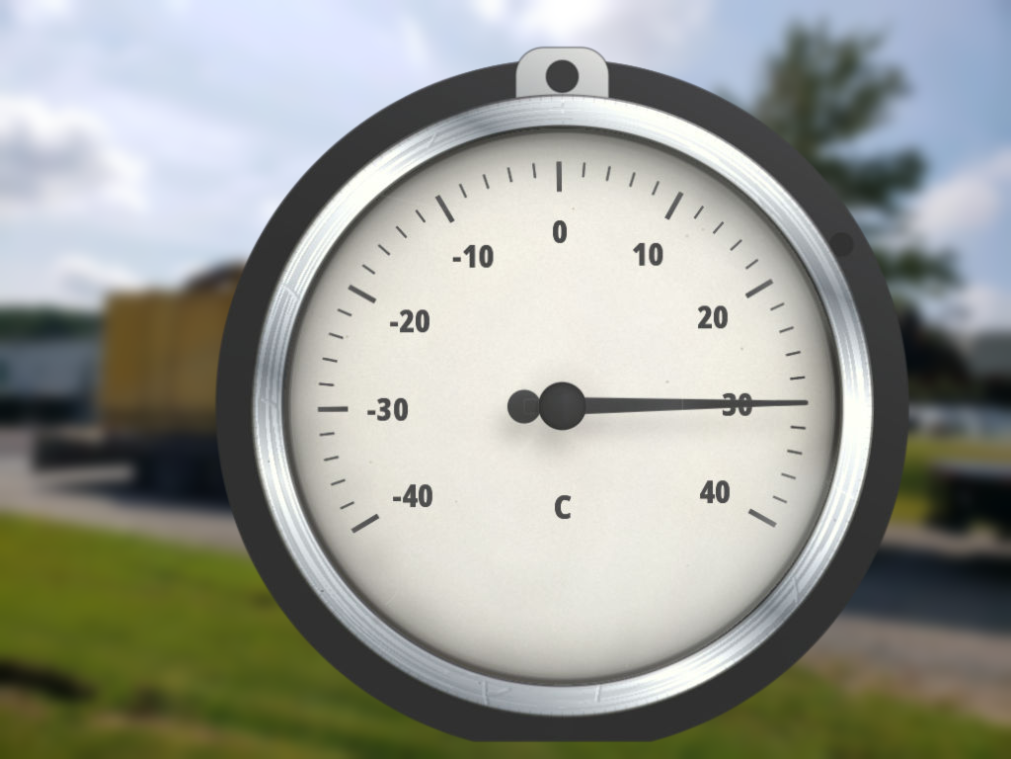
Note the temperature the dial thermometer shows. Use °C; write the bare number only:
30
